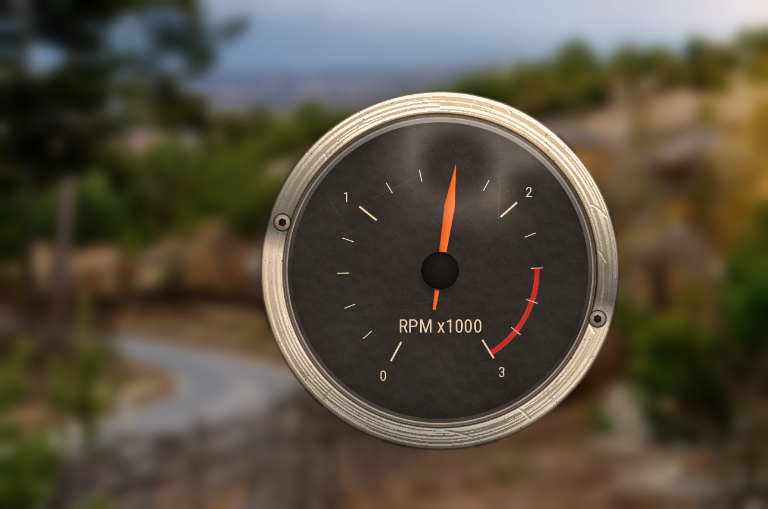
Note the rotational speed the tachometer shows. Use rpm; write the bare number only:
1600
